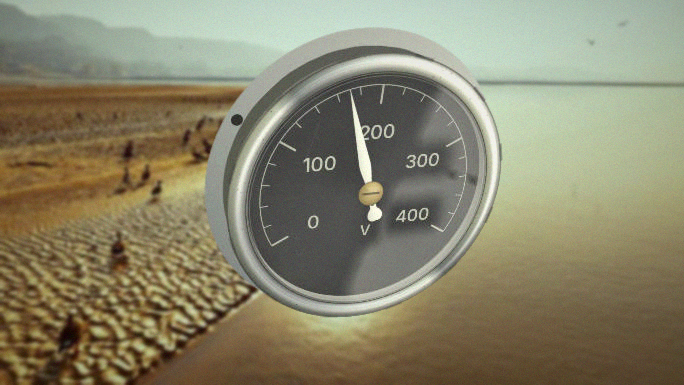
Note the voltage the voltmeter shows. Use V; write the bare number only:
170
